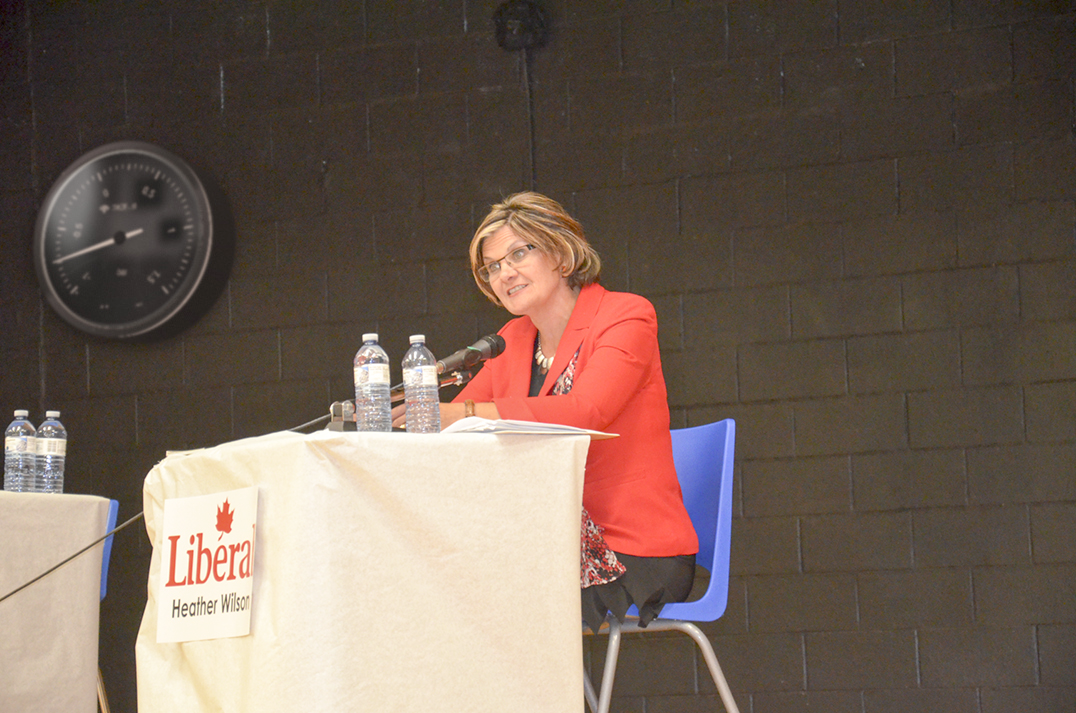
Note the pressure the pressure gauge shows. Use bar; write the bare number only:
-0.75
